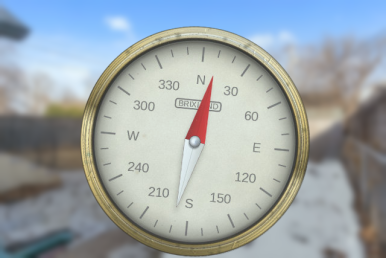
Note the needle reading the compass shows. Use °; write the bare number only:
10
